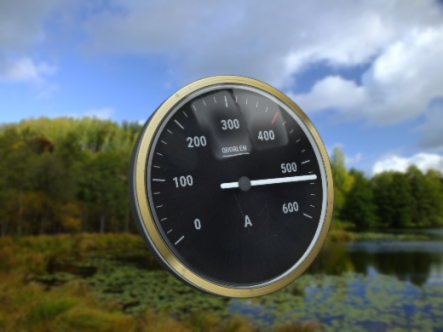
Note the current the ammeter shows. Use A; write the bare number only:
530
